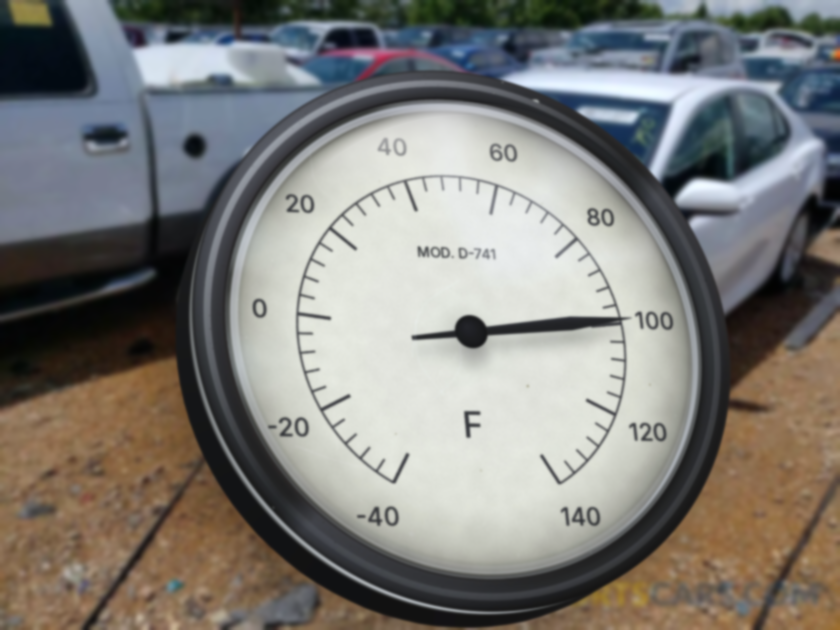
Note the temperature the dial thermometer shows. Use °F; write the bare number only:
100
